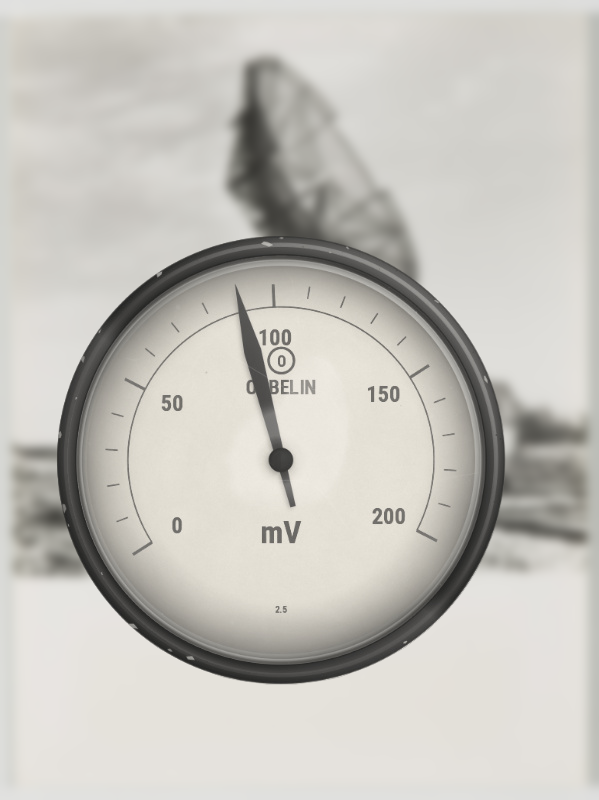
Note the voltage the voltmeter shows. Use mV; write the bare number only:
90
